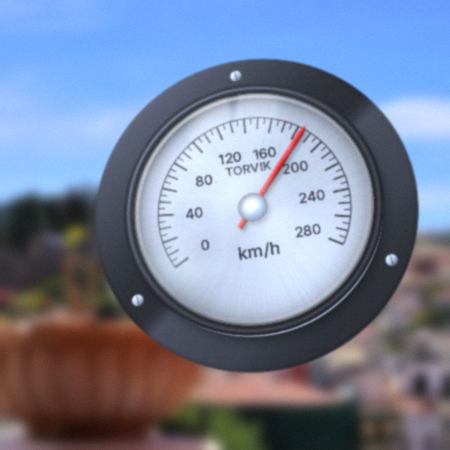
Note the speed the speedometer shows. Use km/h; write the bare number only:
185
